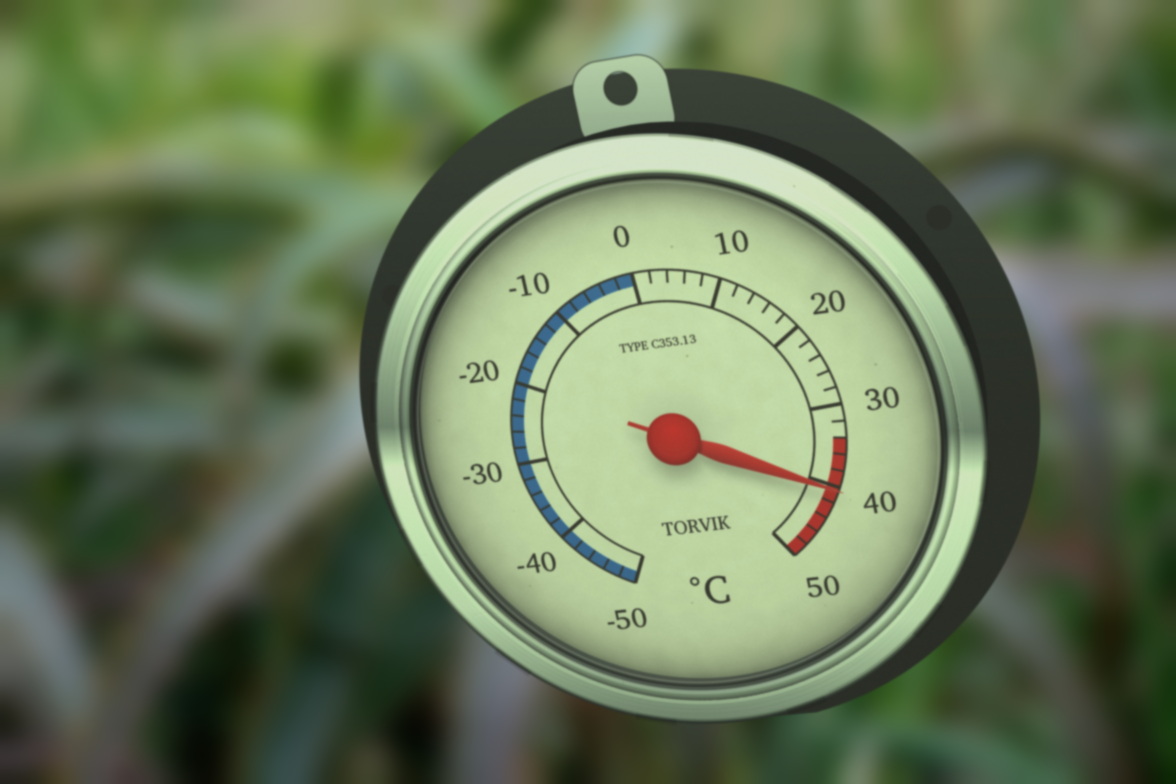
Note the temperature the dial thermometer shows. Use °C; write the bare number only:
40
